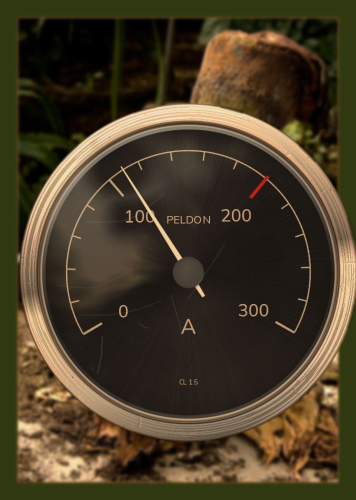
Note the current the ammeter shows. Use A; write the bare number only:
110
